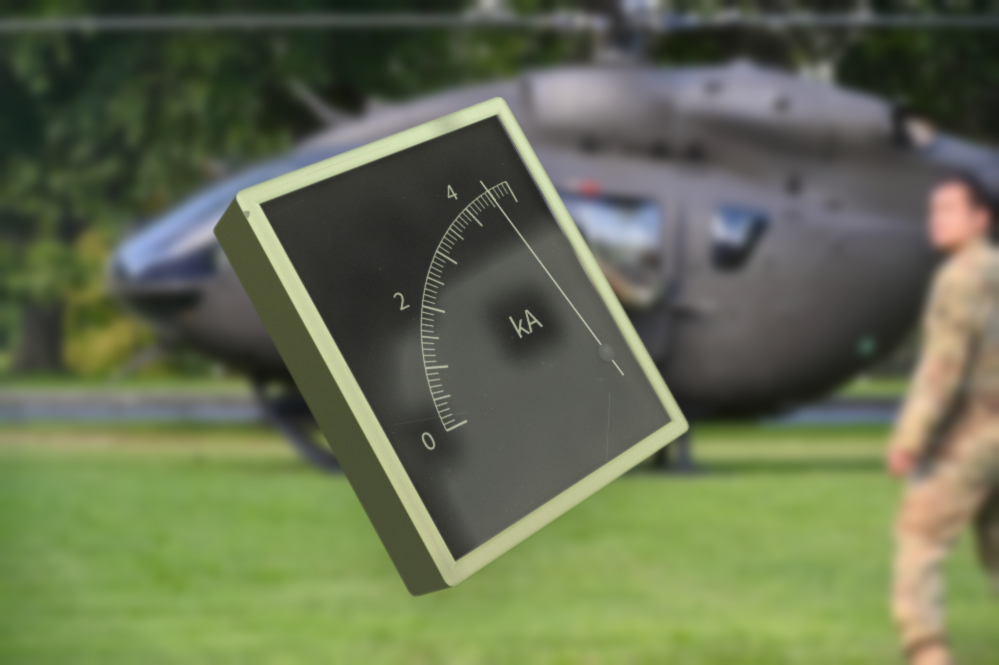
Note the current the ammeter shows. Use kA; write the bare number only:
4.5
